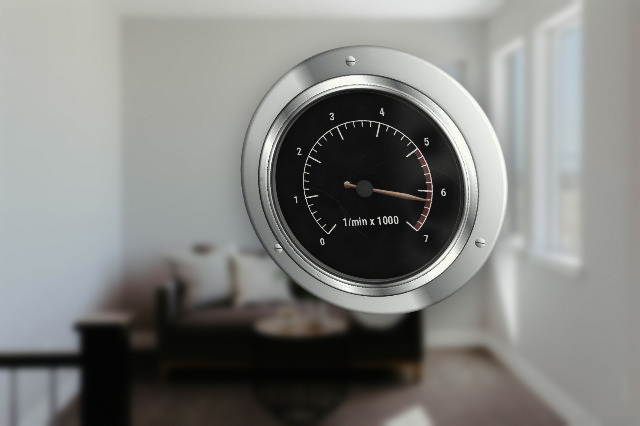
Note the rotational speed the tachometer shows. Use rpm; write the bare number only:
6200
